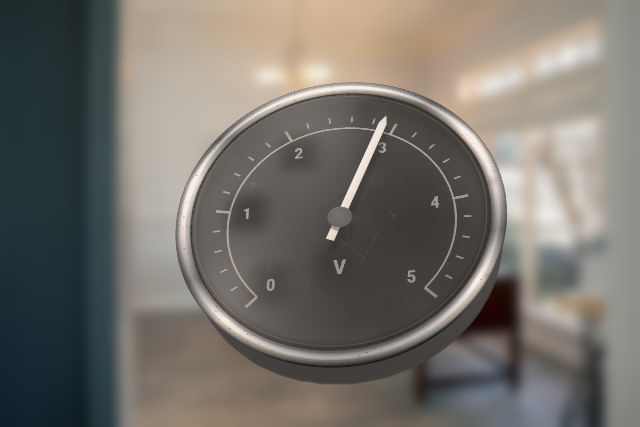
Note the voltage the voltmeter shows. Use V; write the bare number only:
2.9
